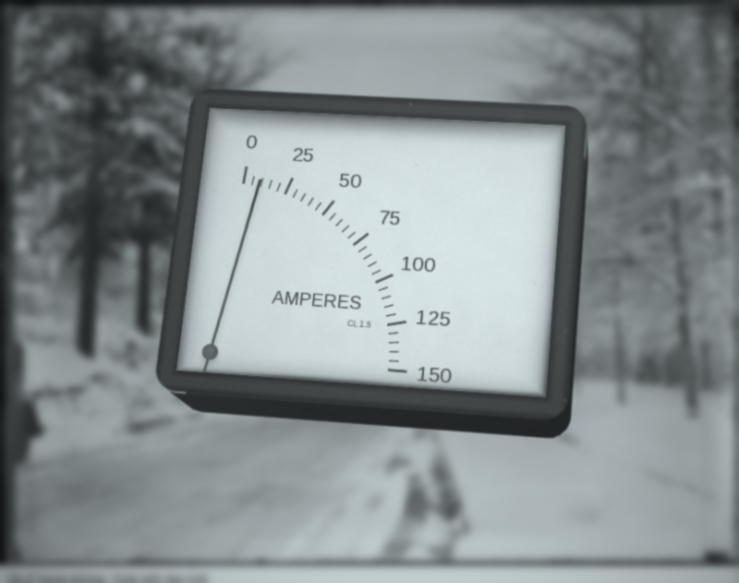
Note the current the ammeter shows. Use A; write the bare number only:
10
